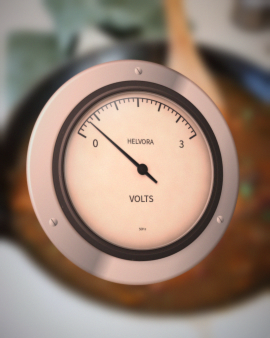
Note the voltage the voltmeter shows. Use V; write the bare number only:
0.3
